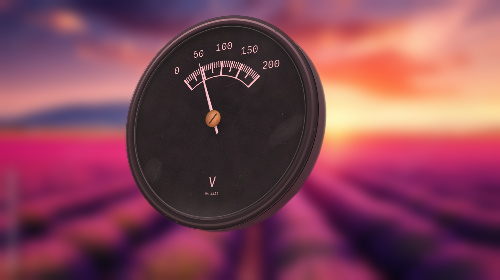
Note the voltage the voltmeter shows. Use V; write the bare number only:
50
